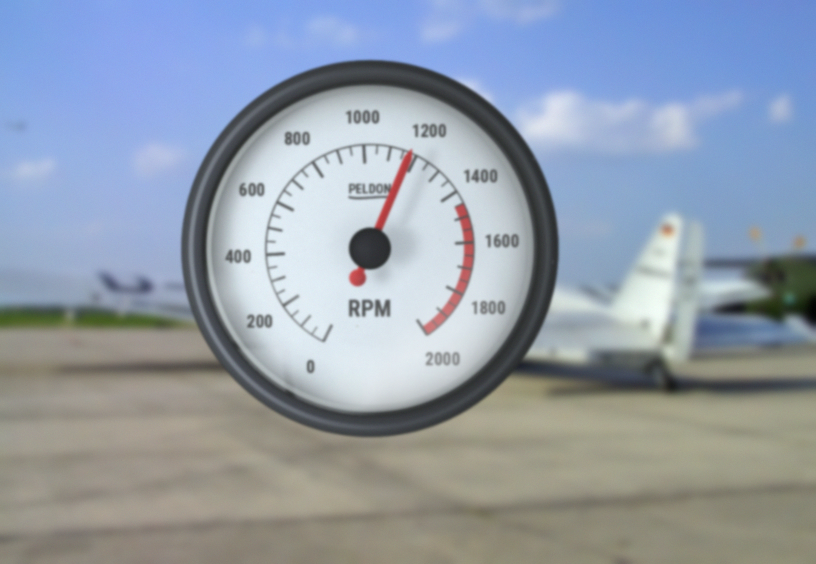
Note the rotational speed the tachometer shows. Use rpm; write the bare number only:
1175
